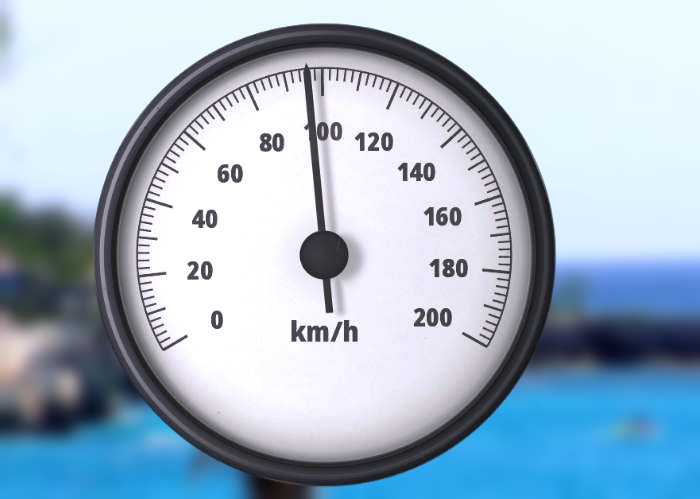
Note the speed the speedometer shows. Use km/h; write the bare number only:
96
